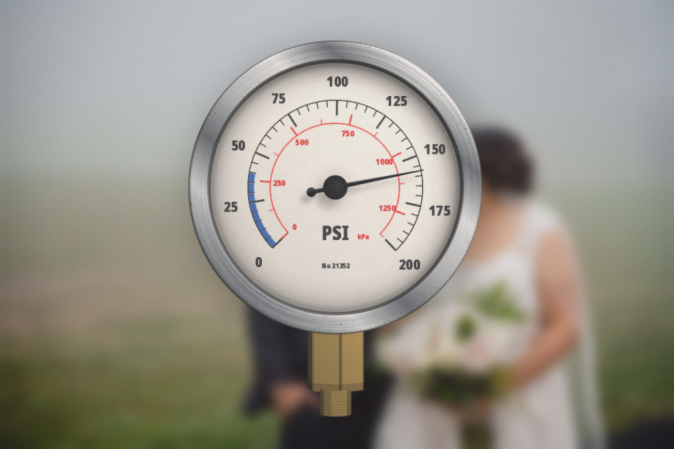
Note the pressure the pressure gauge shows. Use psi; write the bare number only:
157.5
